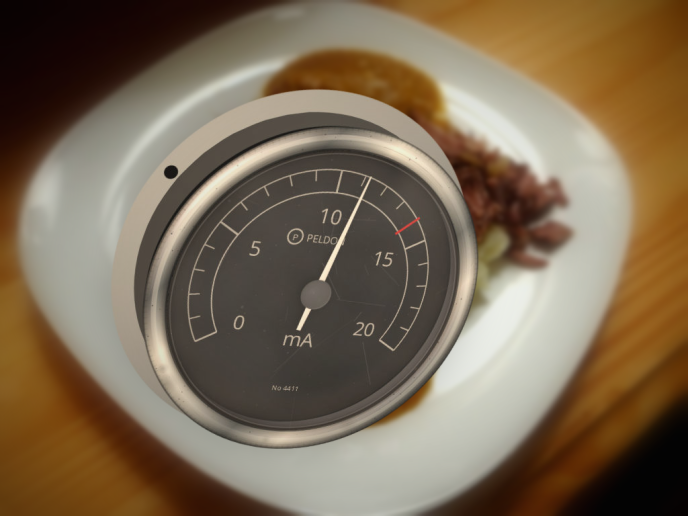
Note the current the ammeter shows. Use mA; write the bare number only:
11
